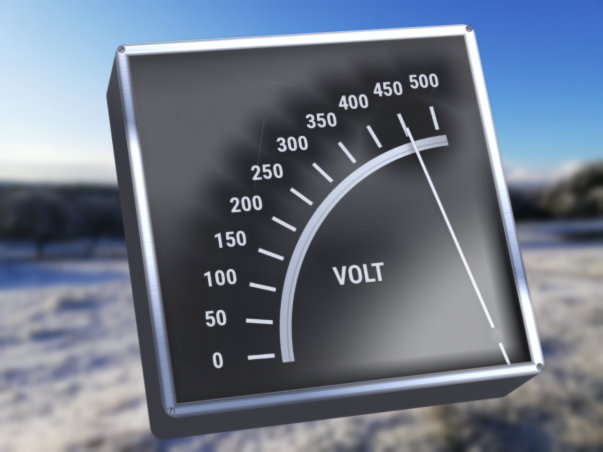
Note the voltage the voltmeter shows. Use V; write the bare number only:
450
